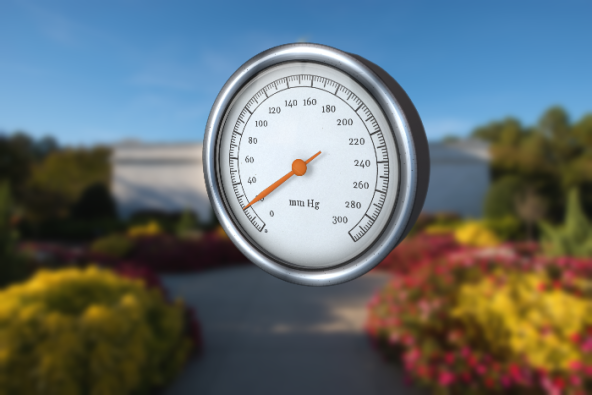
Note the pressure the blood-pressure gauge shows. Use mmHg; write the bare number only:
20
